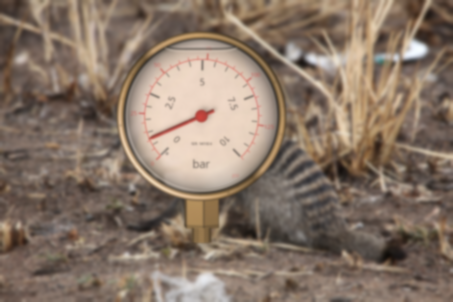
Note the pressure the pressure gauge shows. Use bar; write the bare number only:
0.75
